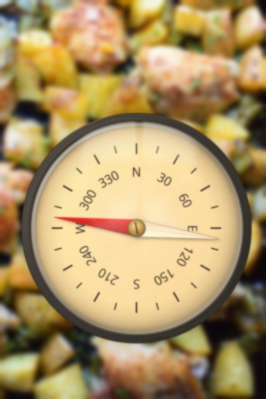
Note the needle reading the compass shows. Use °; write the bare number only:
277.5
